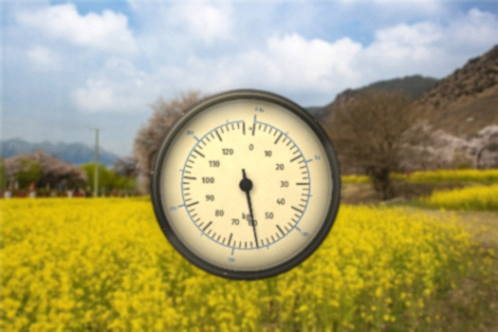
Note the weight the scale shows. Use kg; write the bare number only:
60
